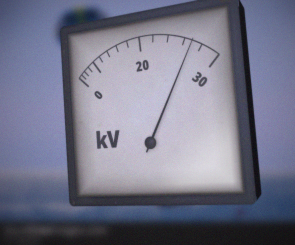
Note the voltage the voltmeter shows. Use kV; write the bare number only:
27
